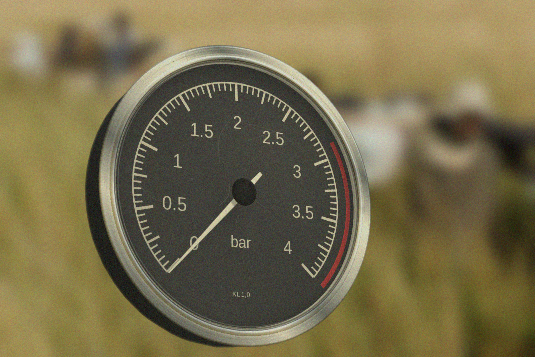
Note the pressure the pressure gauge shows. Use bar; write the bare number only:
0
